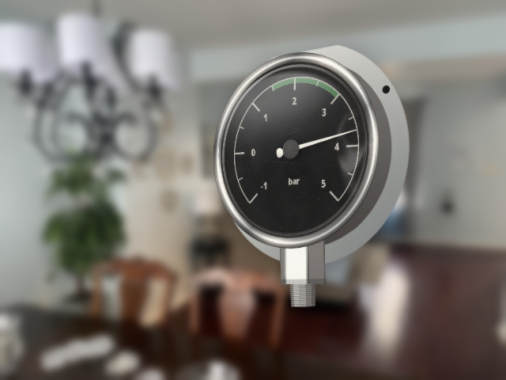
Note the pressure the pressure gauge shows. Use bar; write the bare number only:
3.75
